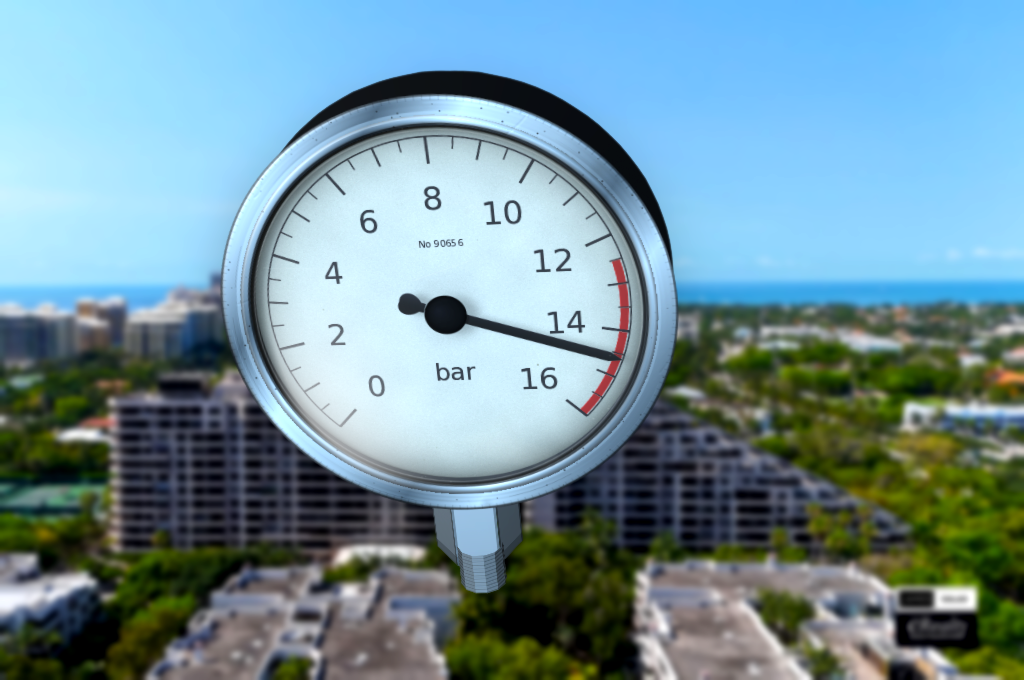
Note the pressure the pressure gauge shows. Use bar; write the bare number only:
14.5
